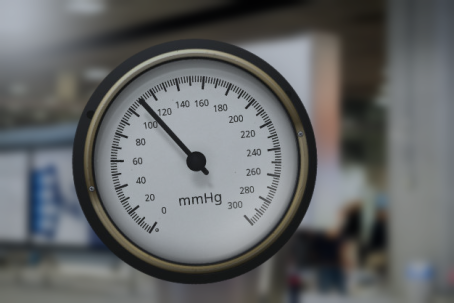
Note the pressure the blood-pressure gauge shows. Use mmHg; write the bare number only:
110
